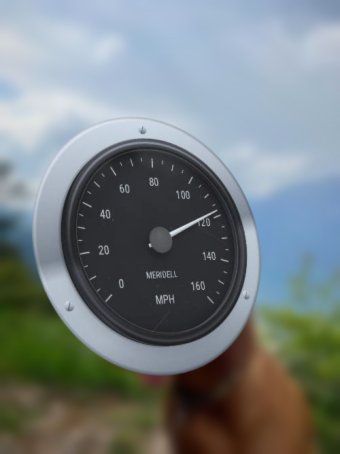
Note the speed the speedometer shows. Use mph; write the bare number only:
117.5
